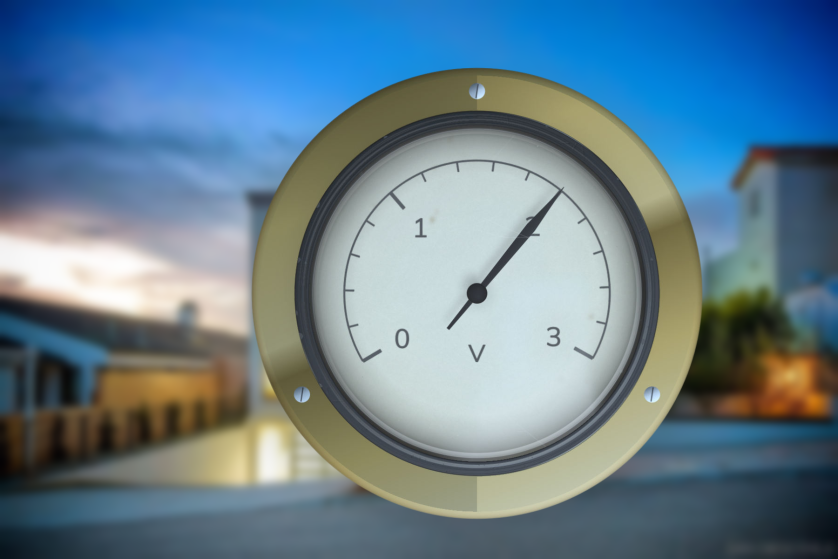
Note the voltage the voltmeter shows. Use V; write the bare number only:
2
